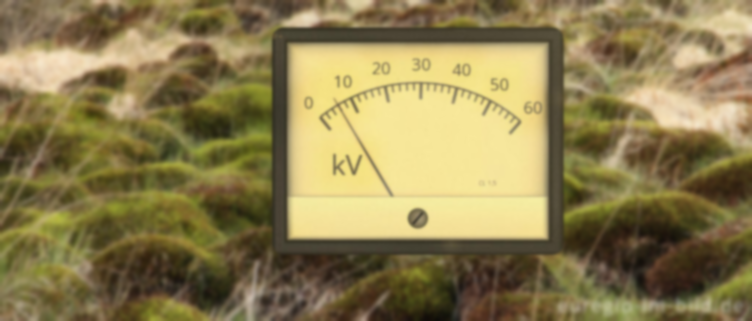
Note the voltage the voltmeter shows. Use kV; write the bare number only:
6
